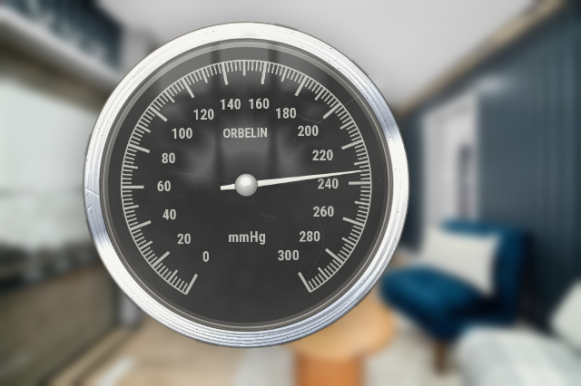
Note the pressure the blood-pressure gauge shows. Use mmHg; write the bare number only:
234
